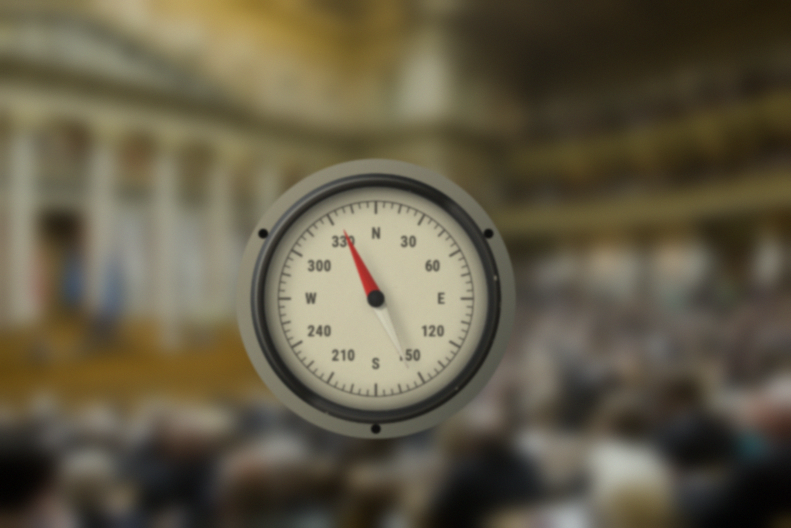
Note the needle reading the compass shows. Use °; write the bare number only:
335
